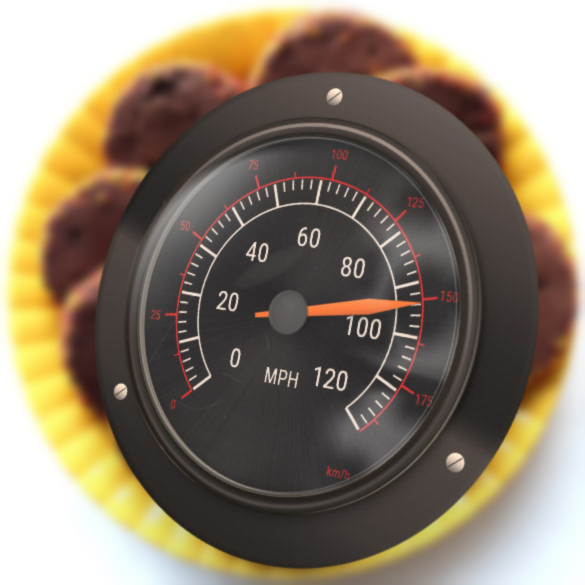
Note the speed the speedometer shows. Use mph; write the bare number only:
94
